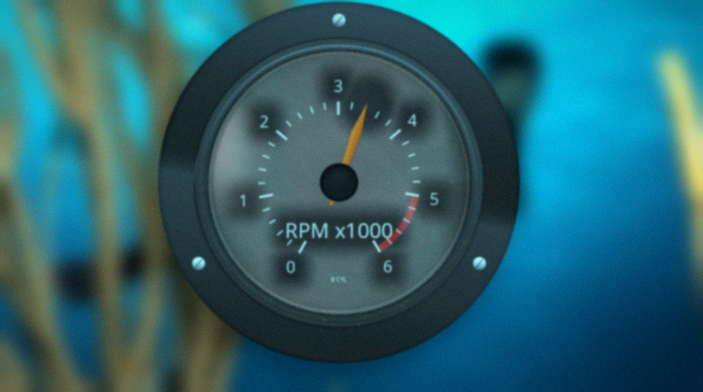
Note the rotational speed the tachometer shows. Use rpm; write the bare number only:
3400
